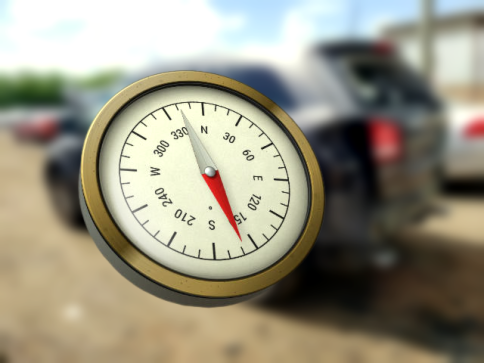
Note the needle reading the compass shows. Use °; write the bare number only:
160
